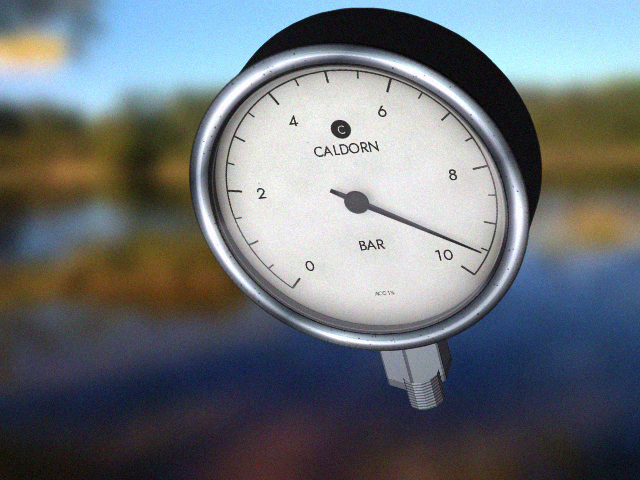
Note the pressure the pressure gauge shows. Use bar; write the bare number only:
9.5
